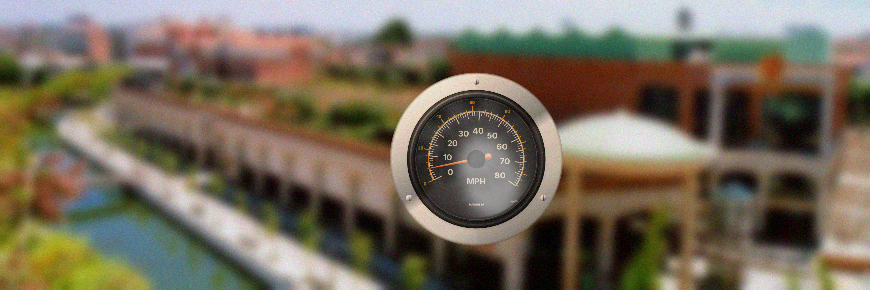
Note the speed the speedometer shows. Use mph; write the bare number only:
5
